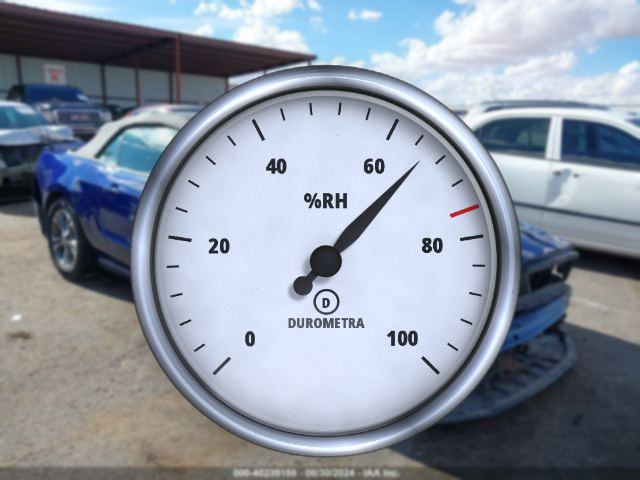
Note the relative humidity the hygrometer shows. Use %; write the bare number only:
66
